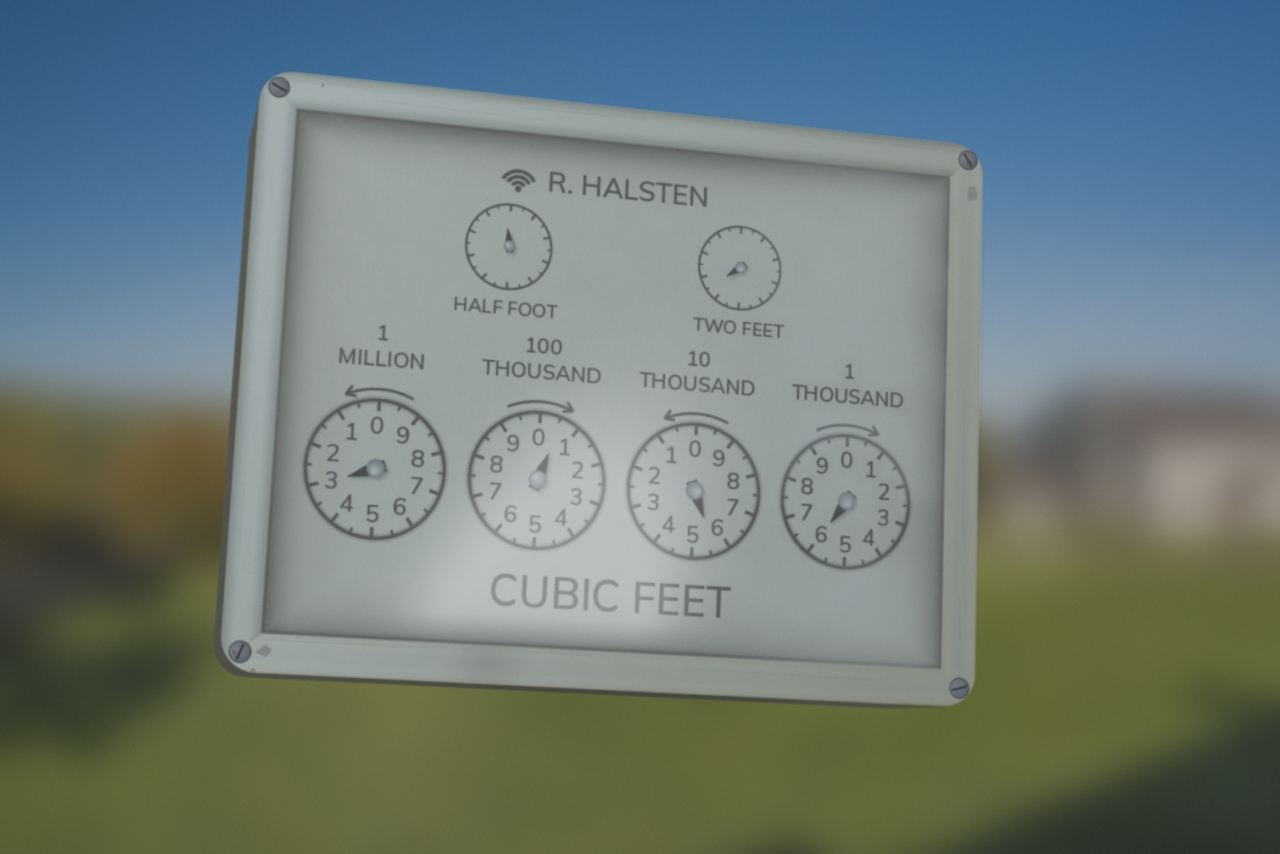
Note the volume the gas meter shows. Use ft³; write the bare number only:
305600
